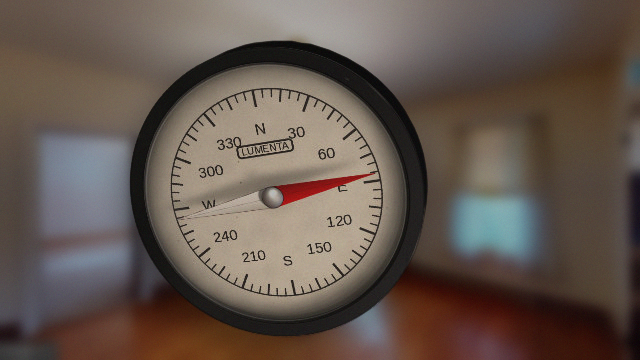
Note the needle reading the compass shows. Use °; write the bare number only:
85
